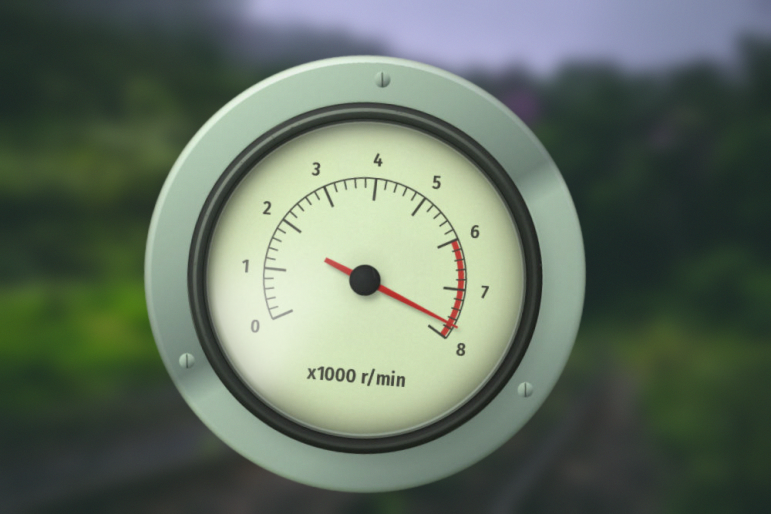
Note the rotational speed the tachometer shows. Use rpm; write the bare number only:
7700
